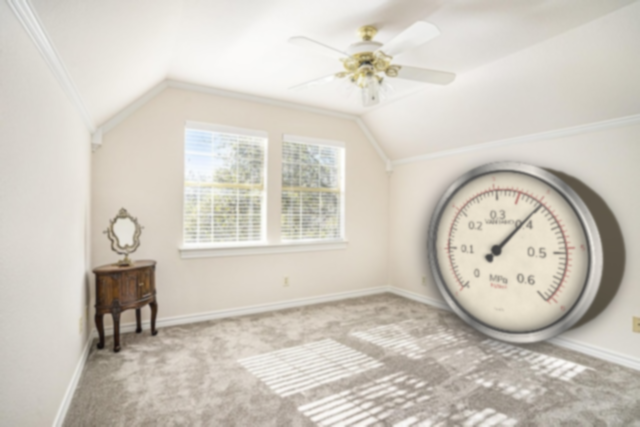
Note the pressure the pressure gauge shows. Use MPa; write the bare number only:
0.4
